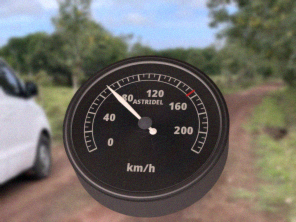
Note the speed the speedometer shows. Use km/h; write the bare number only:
70
